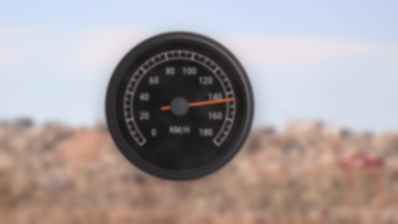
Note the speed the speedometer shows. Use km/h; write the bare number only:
145
